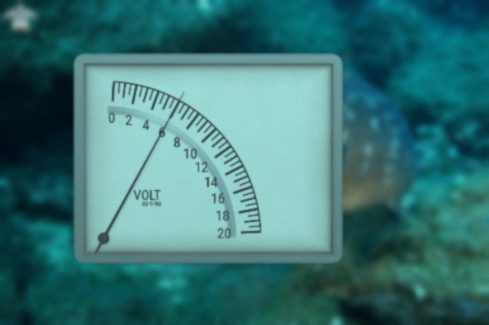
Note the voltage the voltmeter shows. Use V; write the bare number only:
6
